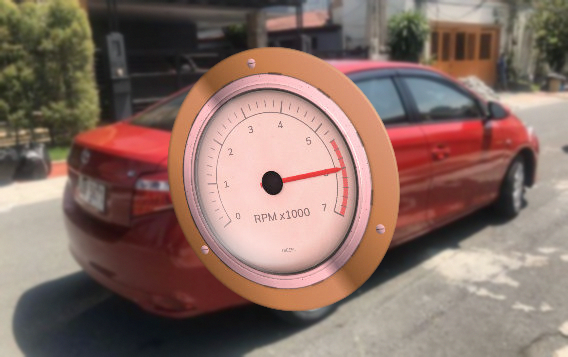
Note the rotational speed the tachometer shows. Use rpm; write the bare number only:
6000
